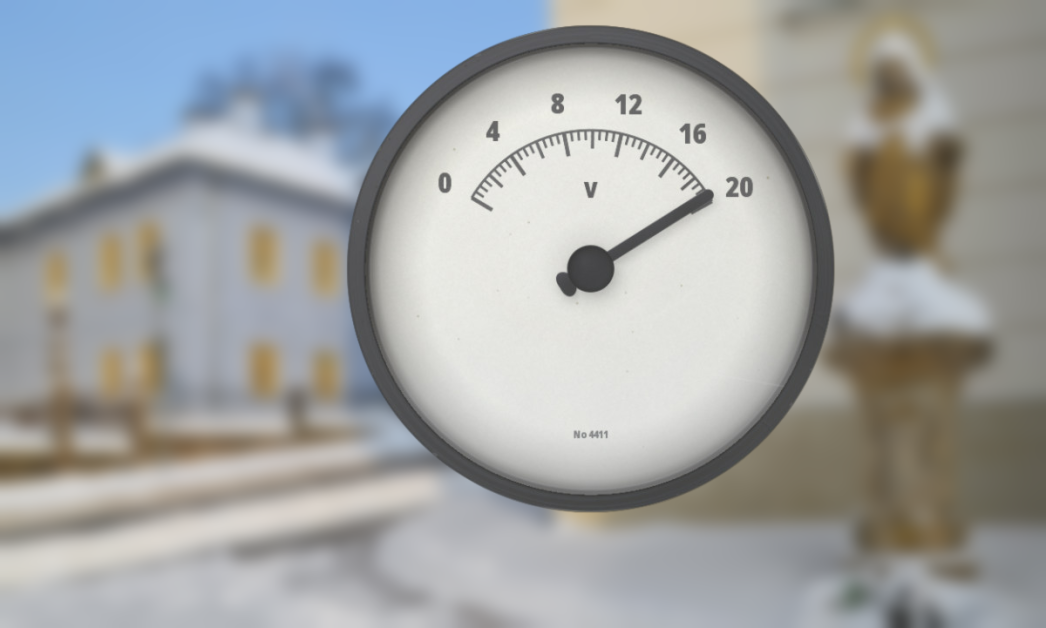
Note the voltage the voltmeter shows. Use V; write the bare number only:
19.5
